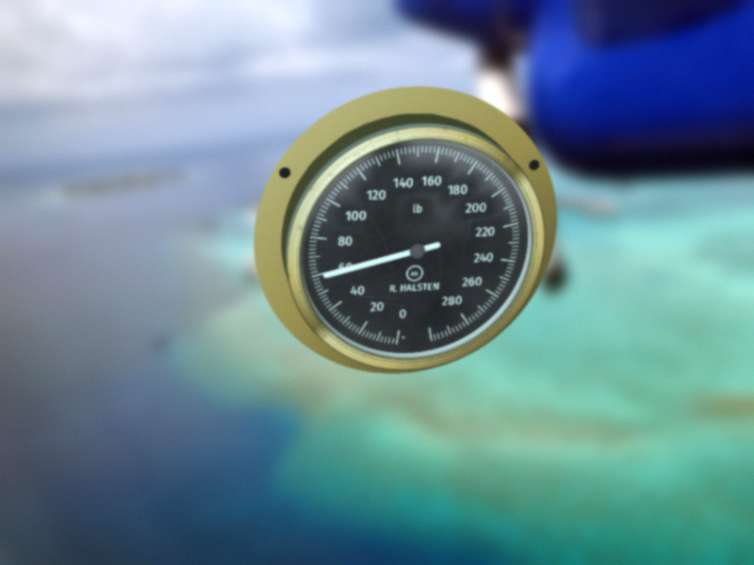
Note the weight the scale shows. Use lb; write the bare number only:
60
